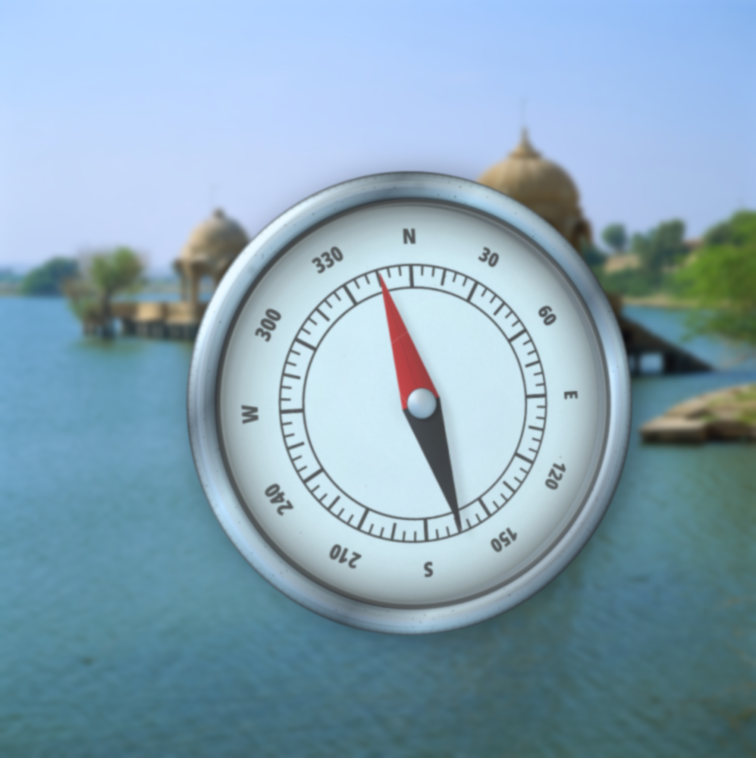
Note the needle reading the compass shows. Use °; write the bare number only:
345
